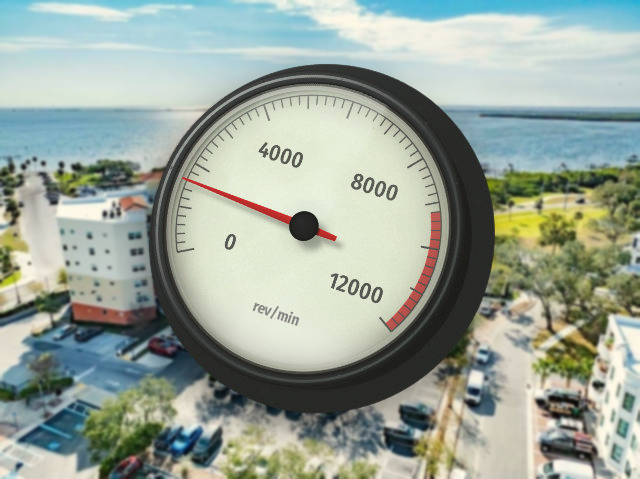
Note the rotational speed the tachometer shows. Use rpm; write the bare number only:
1600
